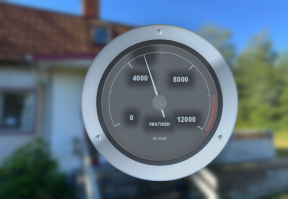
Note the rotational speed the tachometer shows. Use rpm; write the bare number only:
5000
